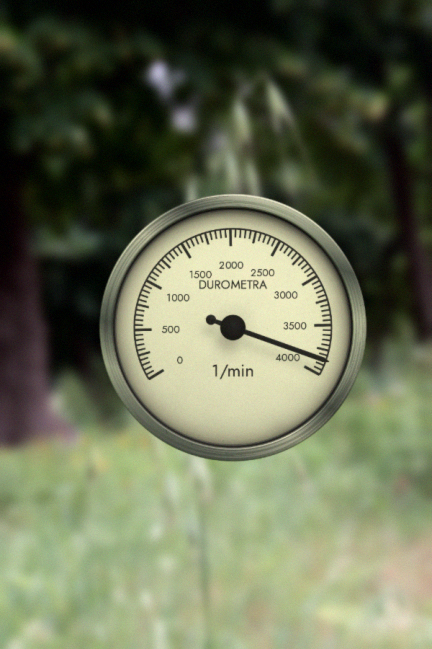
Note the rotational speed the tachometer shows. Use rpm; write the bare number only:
3850
